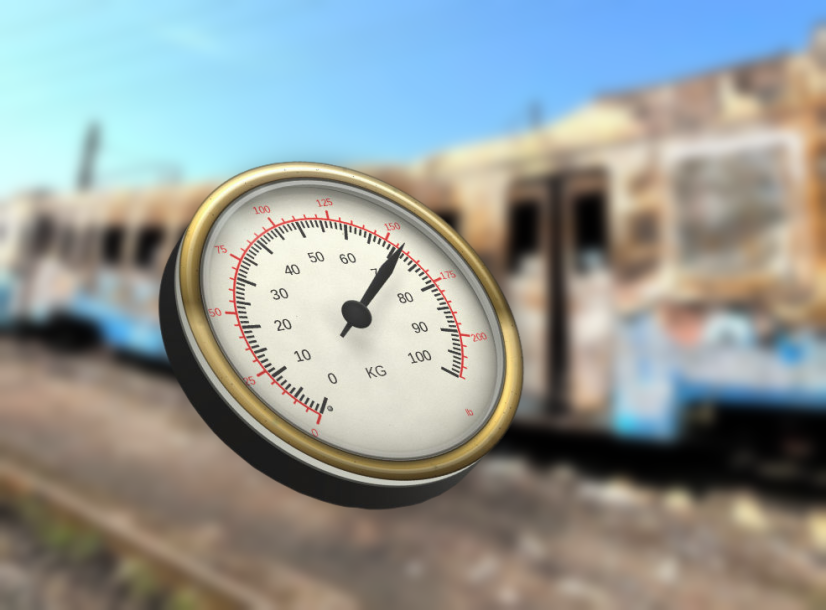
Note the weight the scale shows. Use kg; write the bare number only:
71
